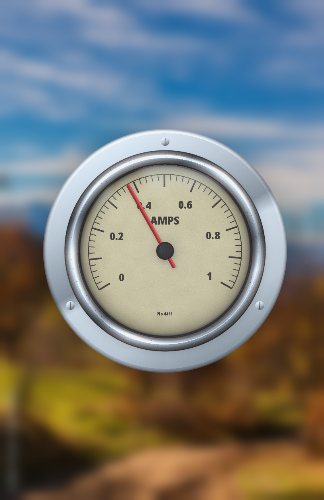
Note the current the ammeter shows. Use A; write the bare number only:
0.38
